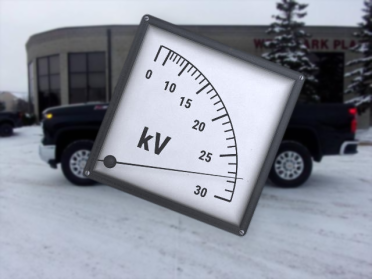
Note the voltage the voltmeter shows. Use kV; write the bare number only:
27.5
